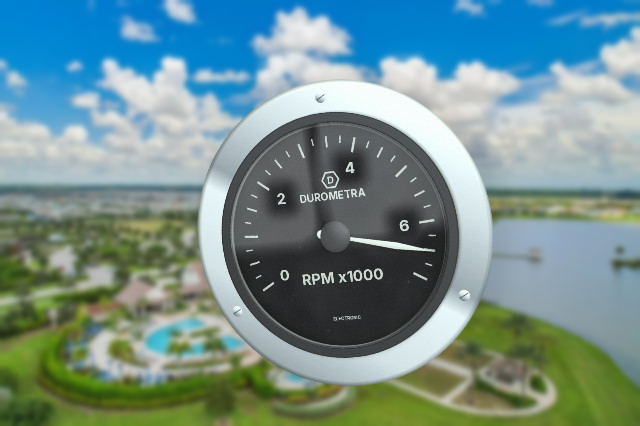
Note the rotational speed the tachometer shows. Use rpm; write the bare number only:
6500
